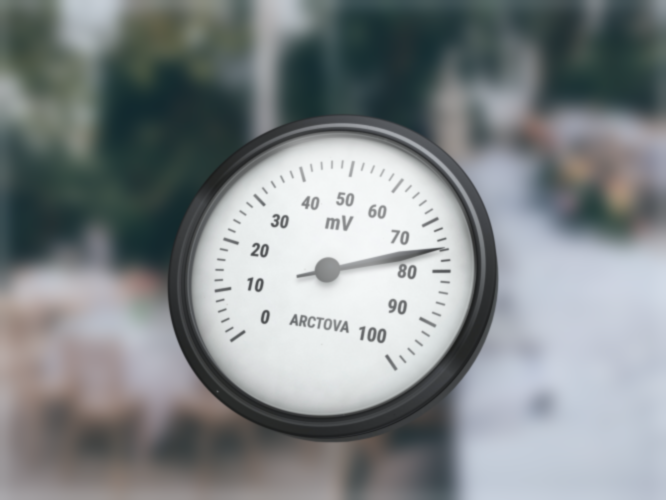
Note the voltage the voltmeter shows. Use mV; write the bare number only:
76
